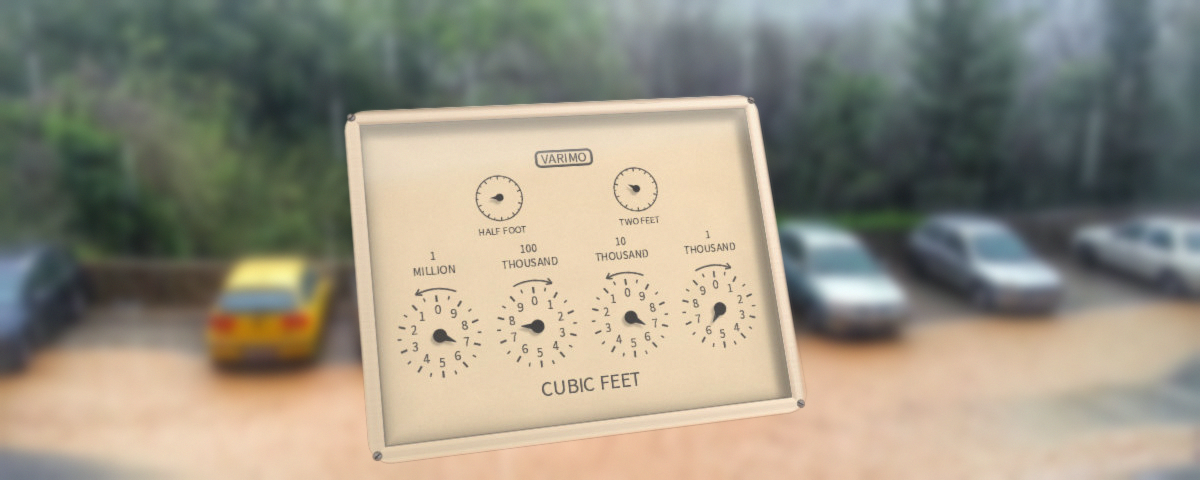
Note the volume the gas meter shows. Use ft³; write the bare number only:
676600
